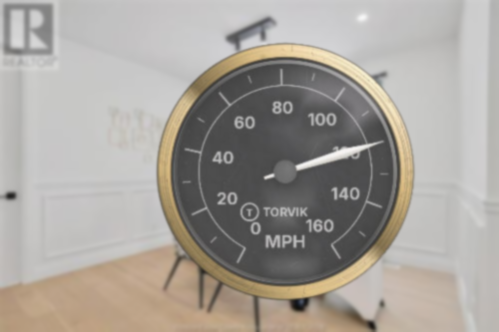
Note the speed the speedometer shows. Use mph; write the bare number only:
120
